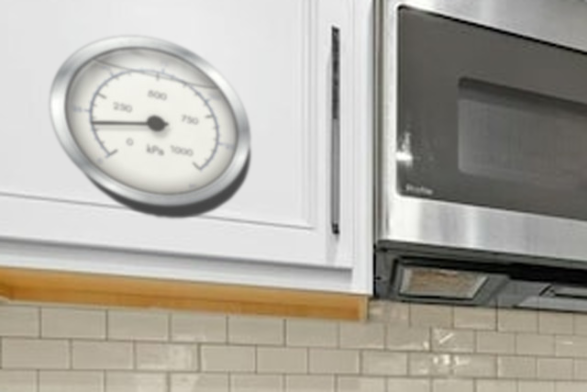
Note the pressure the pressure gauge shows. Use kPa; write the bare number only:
125
